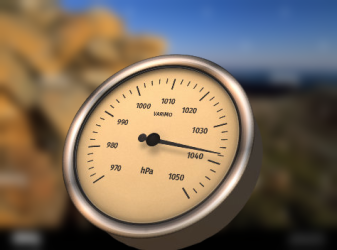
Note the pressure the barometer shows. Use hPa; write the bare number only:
1038
